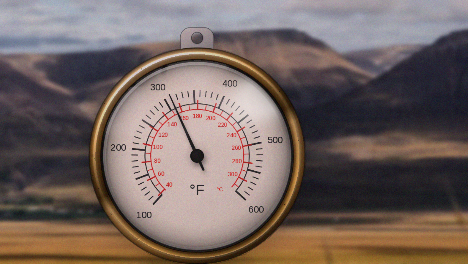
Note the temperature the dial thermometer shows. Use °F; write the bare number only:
310
